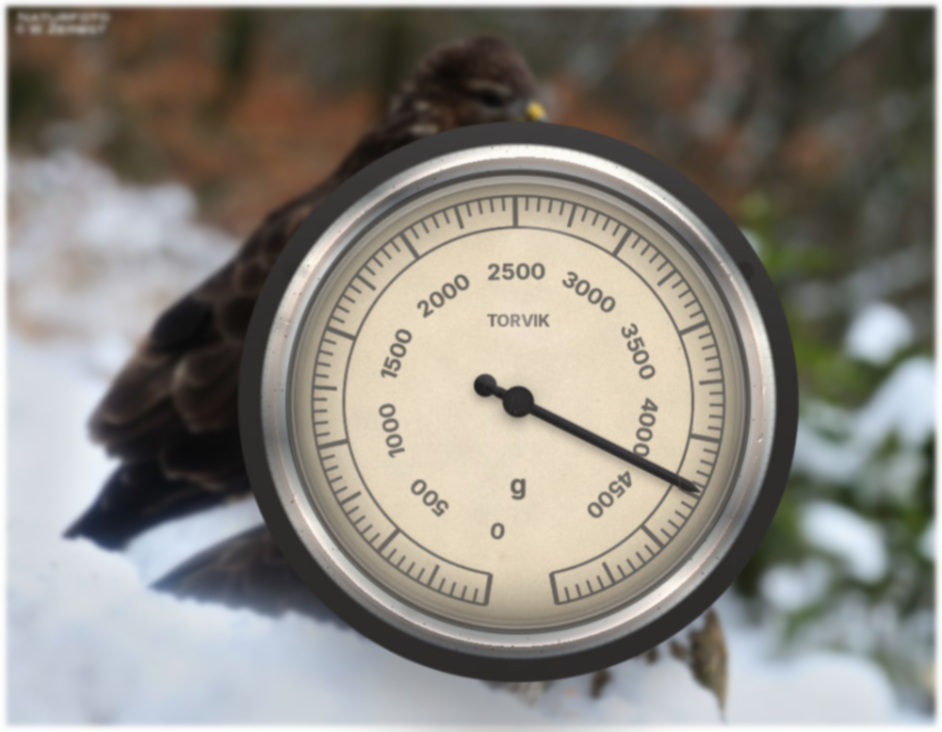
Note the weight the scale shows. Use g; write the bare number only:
4225
